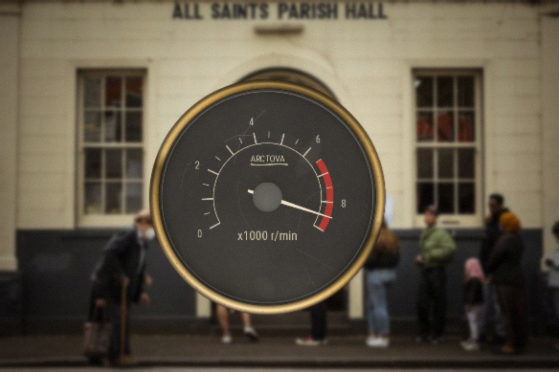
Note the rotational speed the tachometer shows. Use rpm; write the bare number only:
8500
